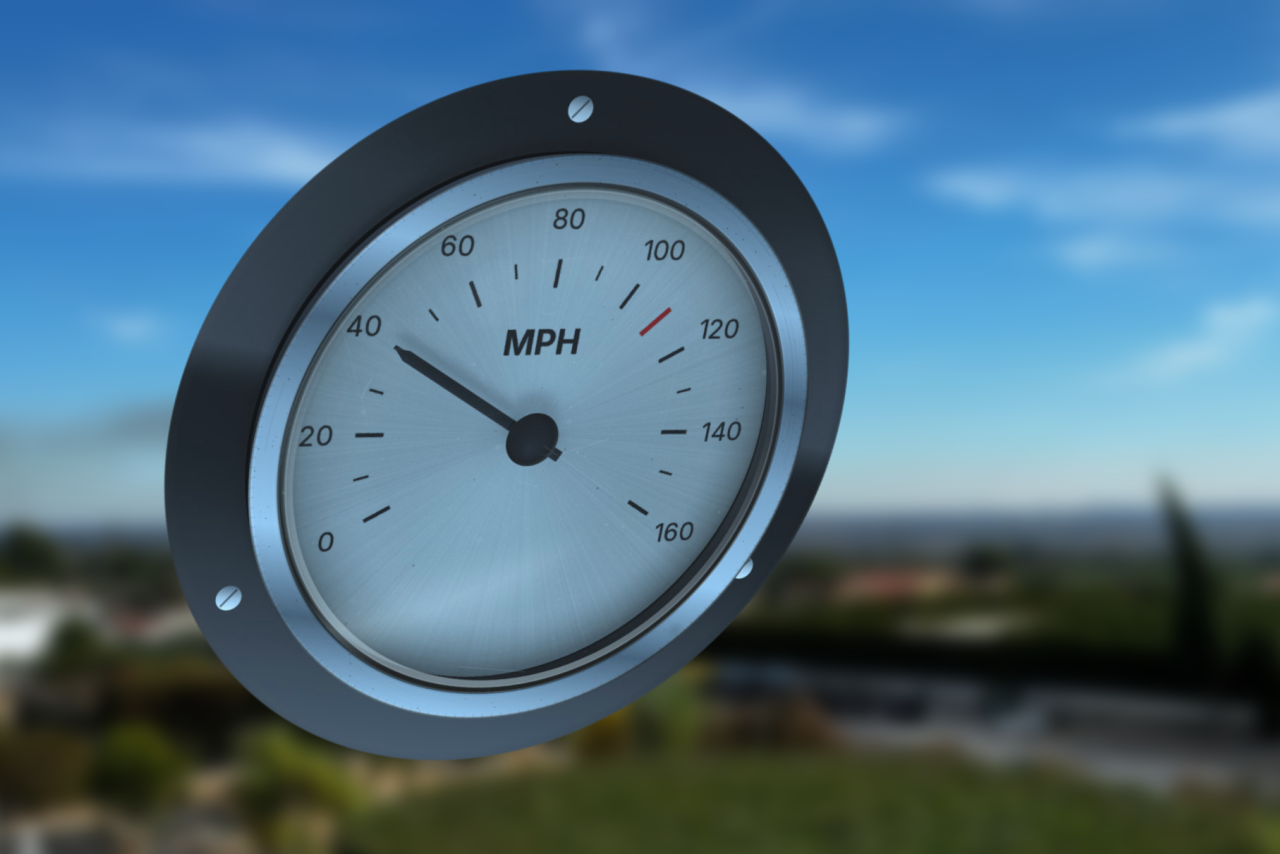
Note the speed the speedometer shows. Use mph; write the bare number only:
40
